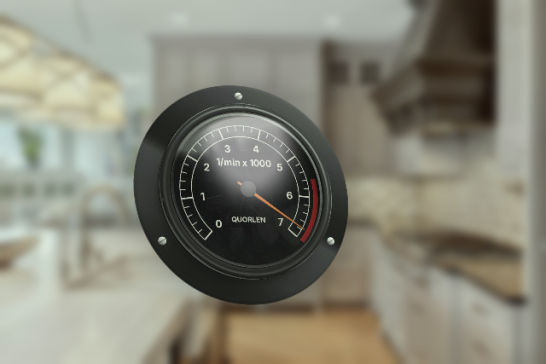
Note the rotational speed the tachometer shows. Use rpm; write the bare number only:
6800
